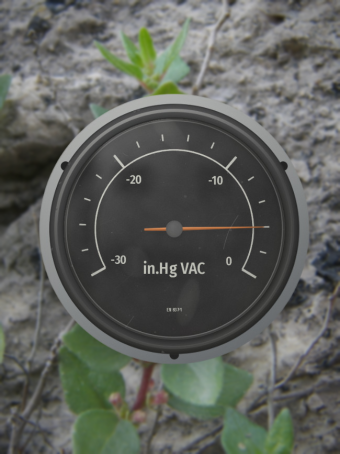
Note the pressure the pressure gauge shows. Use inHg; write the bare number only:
-4
